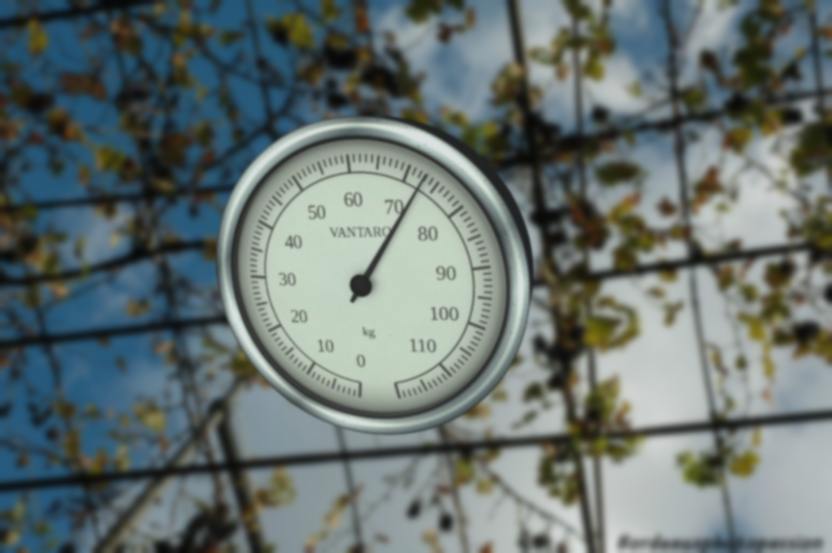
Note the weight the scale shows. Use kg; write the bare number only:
73
